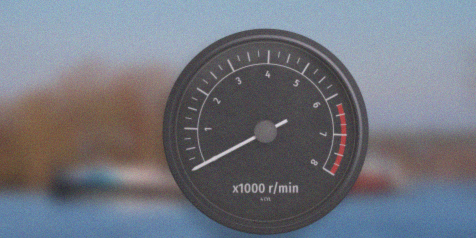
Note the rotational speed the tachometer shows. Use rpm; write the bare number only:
0
